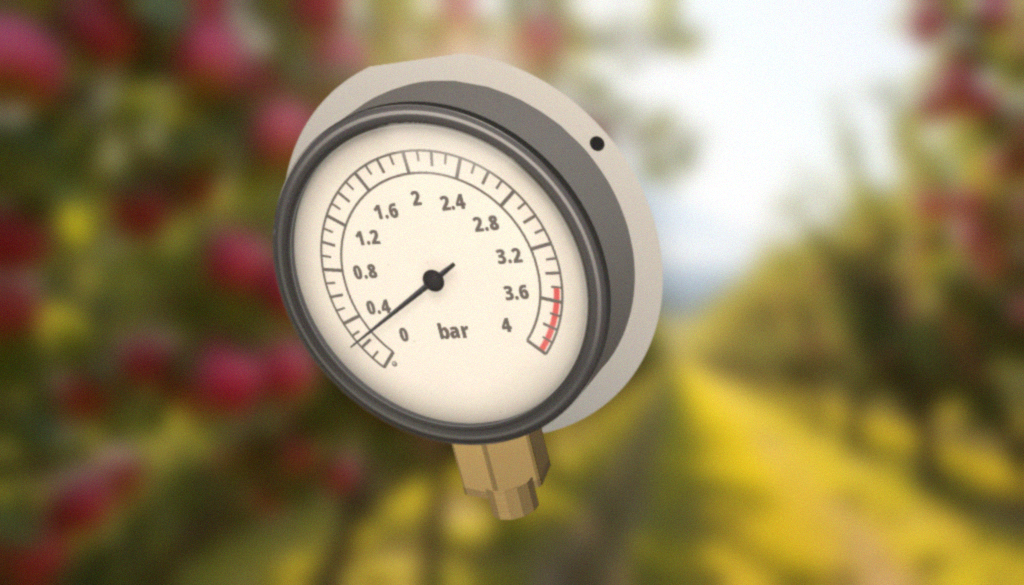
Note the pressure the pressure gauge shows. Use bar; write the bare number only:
0.25
